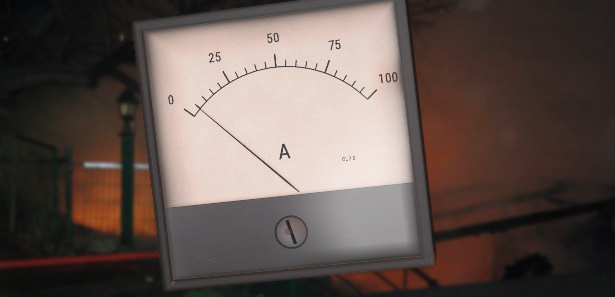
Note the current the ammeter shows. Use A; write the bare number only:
5
